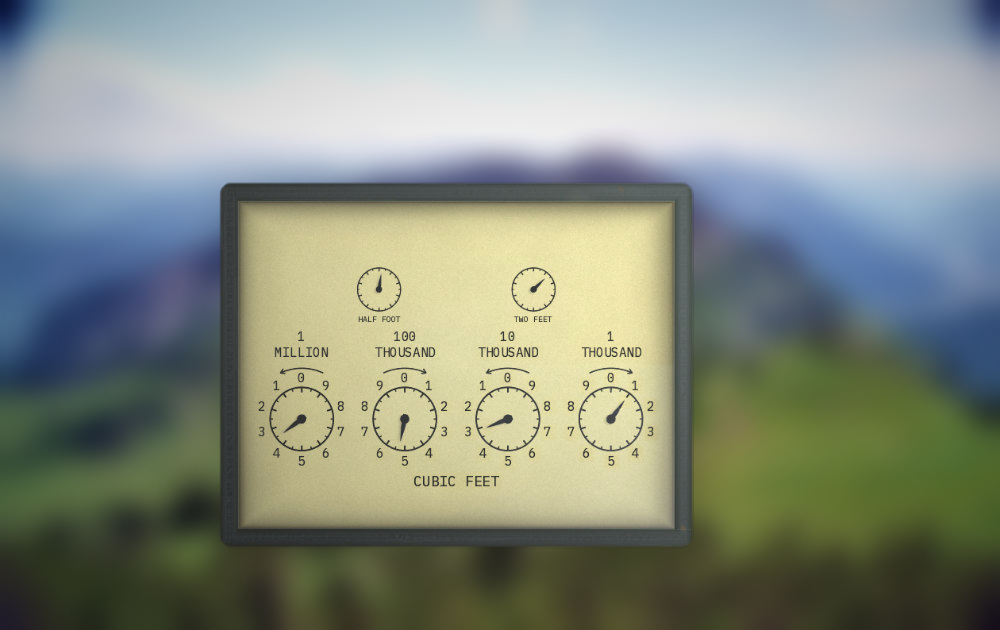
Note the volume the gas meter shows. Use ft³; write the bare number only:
353100
